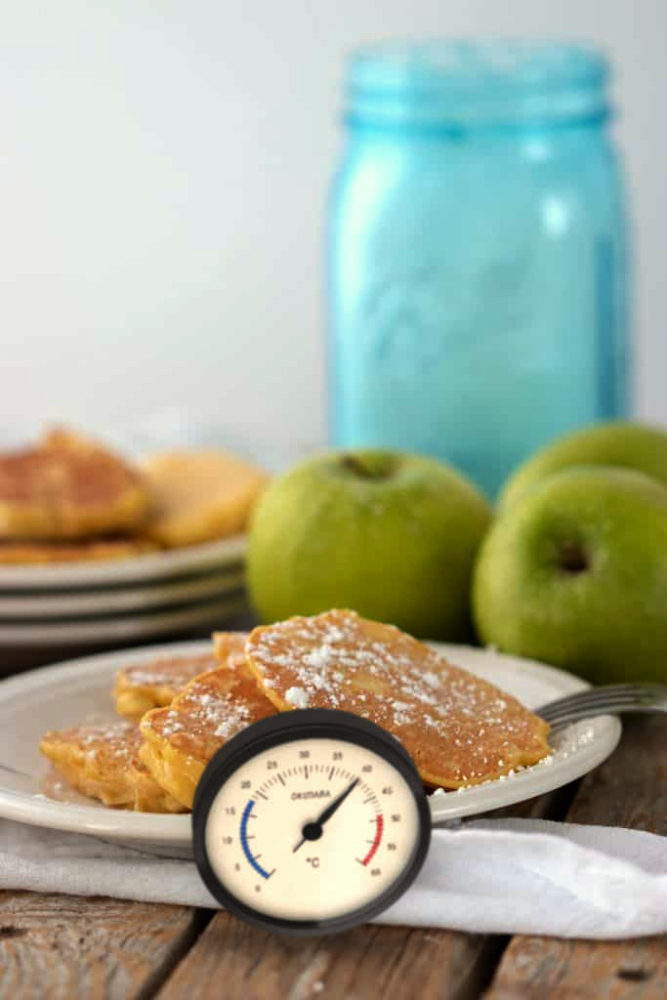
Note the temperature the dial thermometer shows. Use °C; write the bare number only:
40
